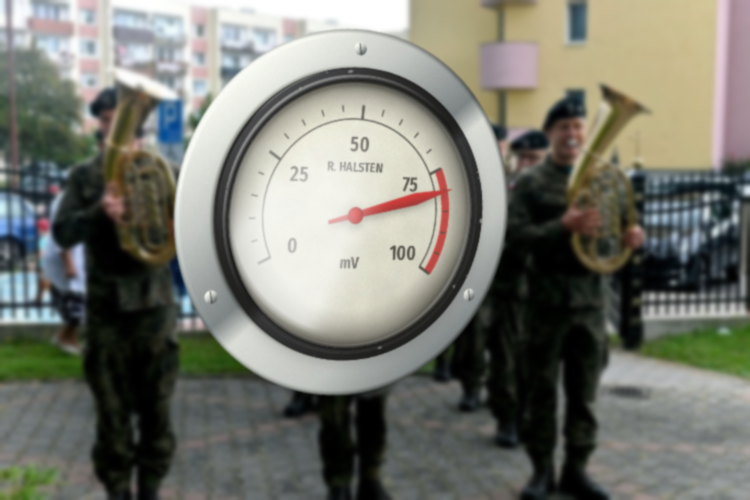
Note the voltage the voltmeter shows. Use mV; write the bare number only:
80
